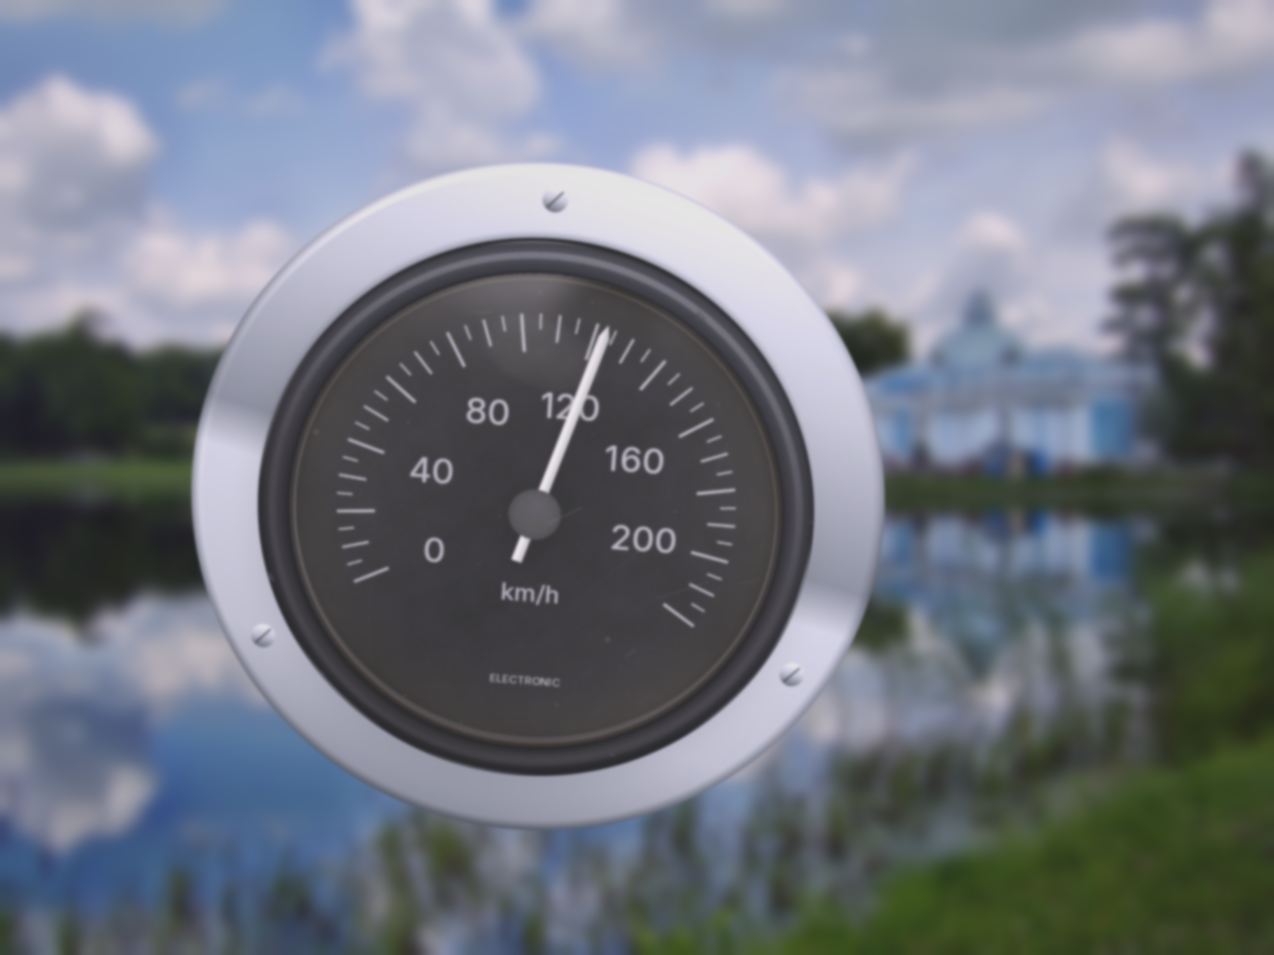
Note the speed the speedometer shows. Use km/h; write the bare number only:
122.5
